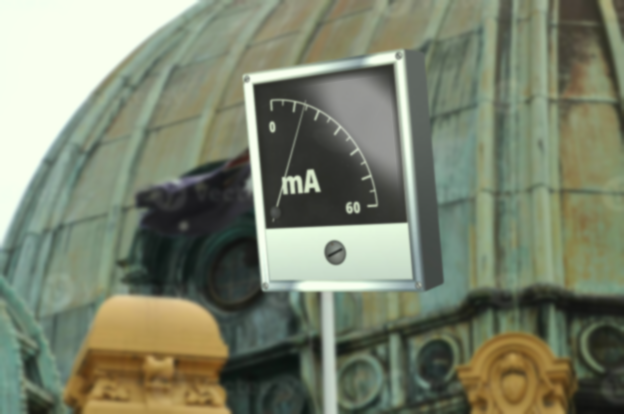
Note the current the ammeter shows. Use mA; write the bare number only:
15
